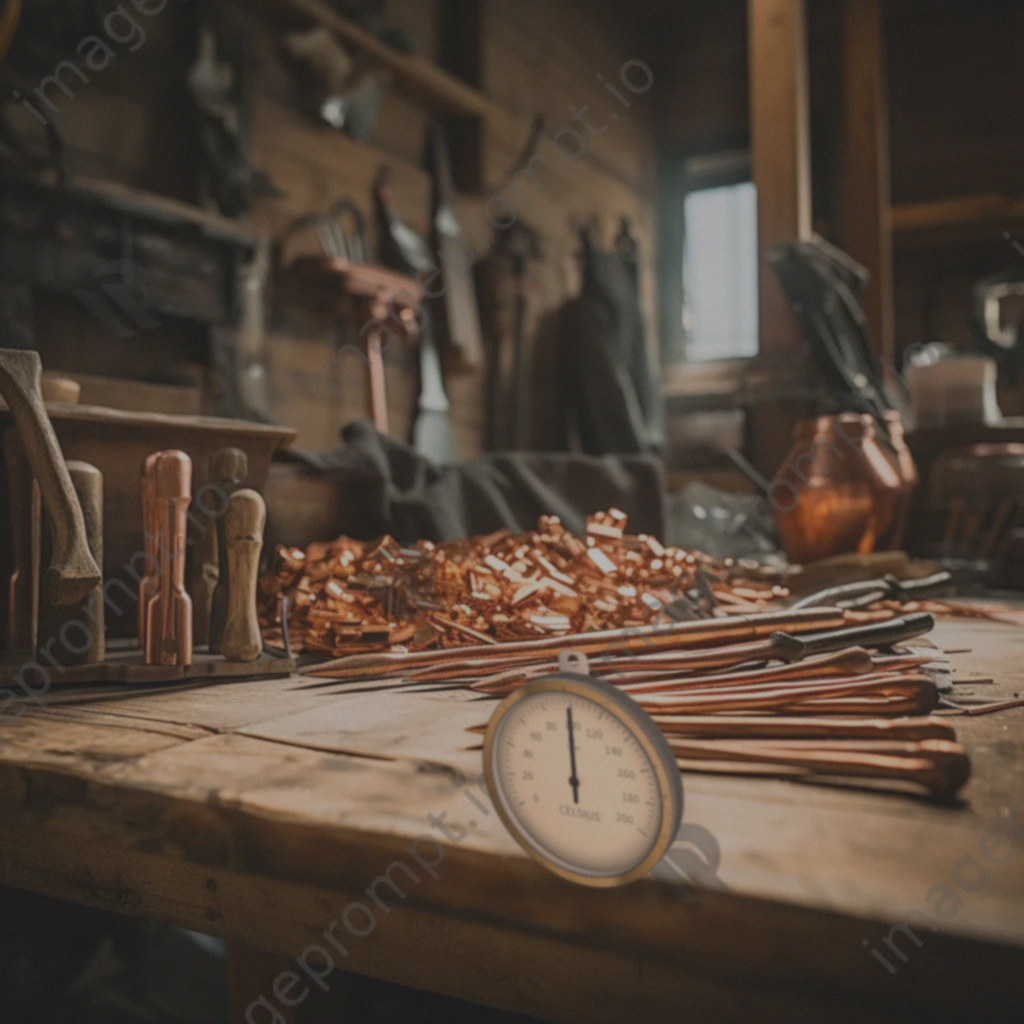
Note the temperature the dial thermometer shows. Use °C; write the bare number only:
100
